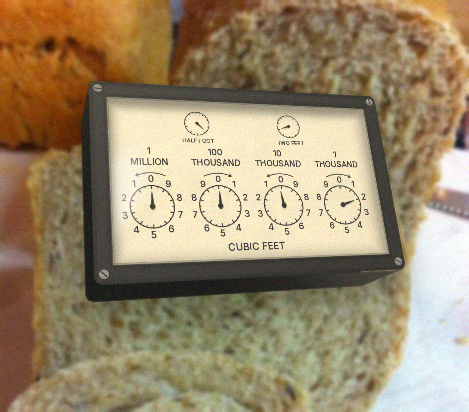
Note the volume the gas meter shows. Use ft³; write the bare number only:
200
